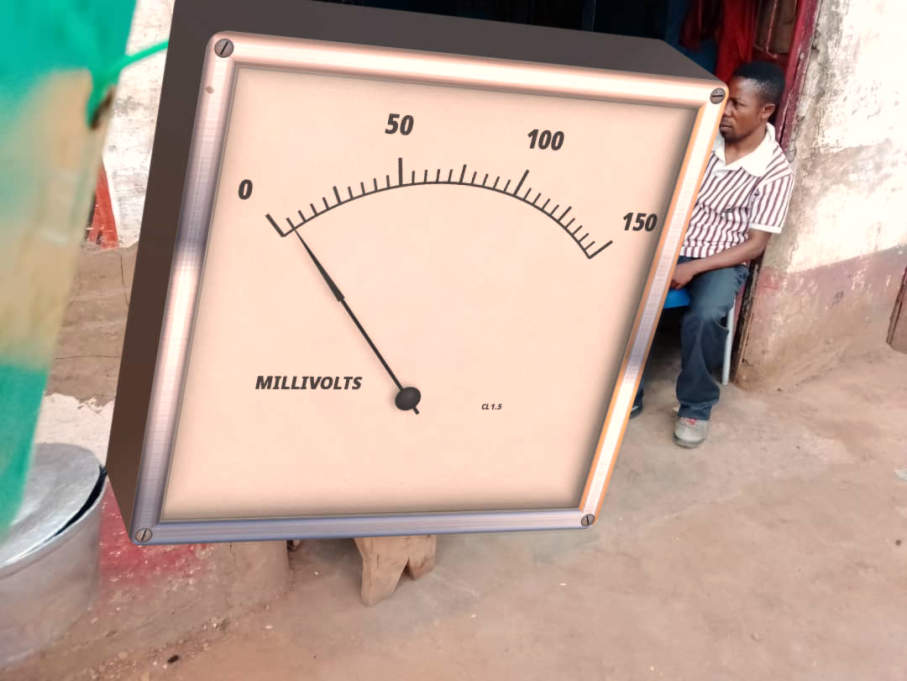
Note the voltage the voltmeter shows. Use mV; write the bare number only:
5
